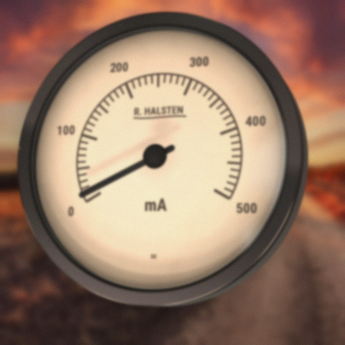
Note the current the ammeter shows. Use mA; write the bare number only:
10
